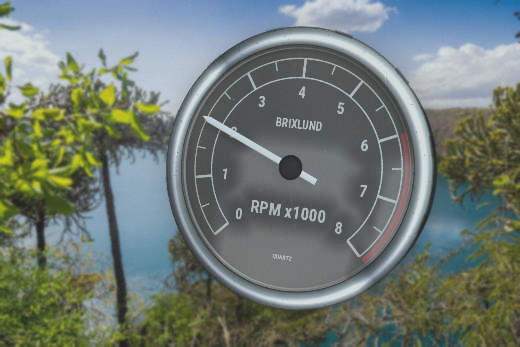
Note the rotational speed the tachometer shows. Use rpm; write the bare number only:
2000
